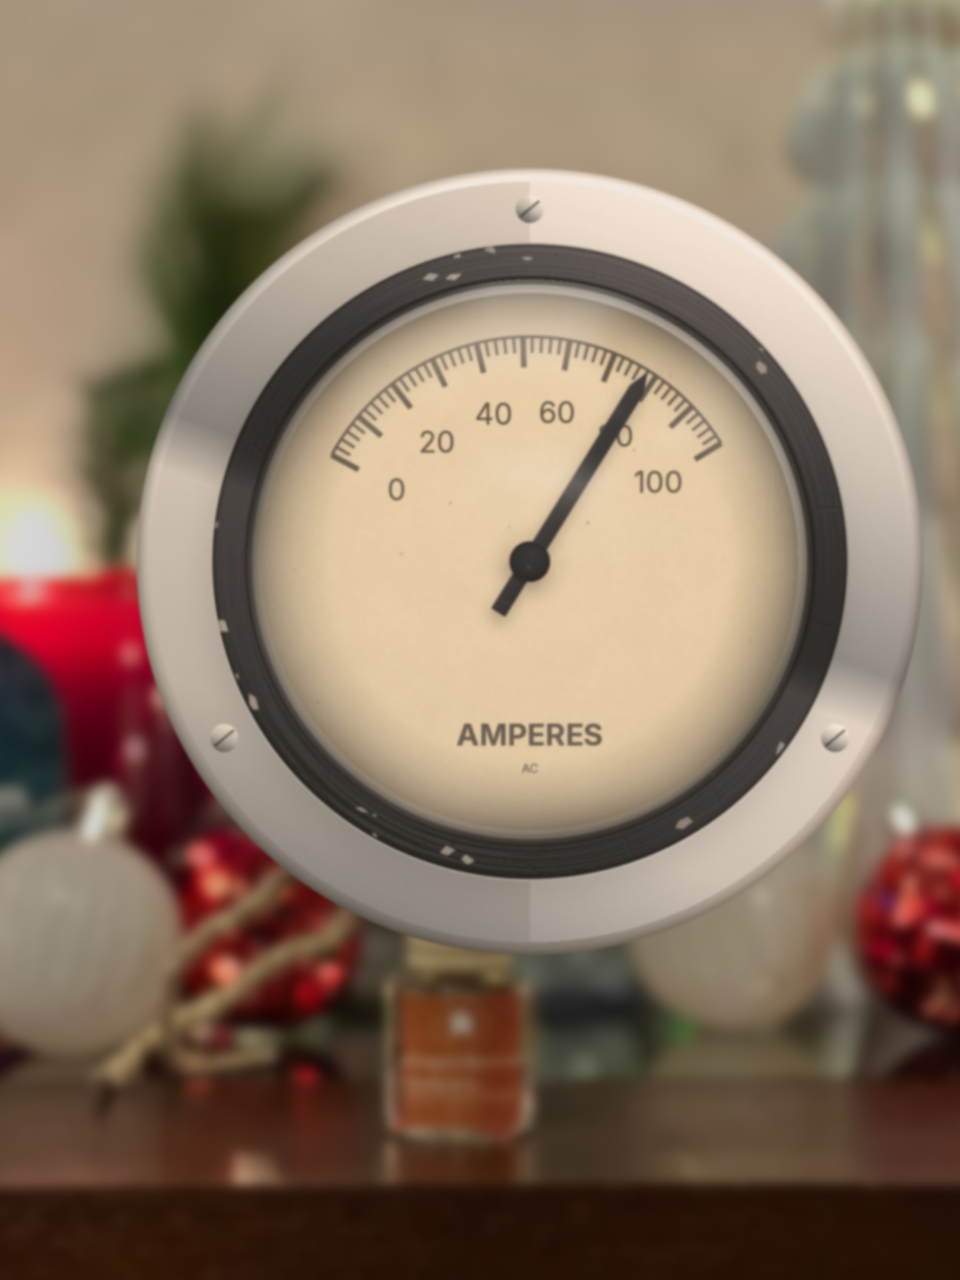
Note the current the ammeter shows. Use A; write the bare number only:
78
